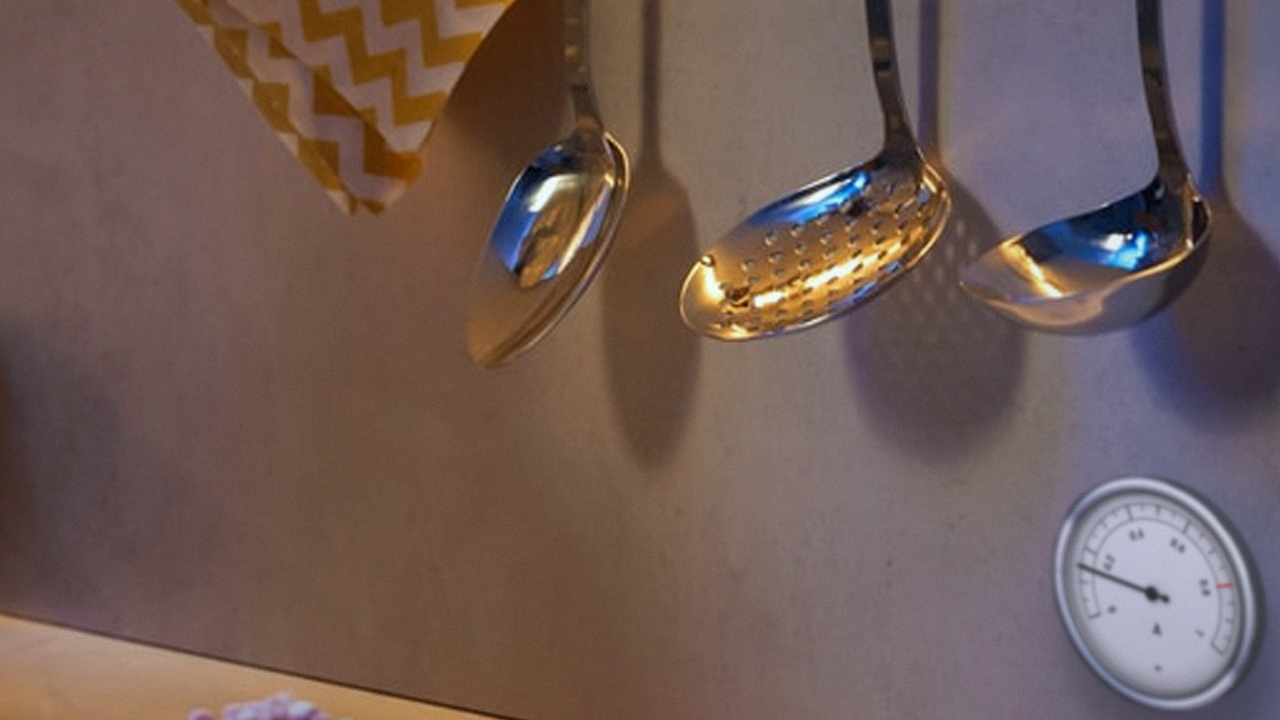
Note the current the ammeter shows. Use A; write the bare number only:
0.15
